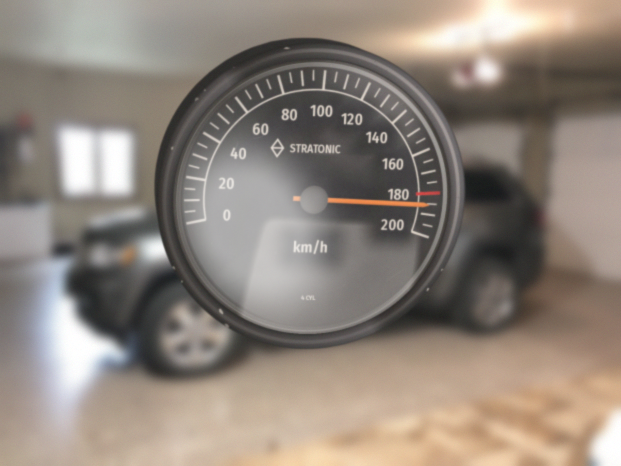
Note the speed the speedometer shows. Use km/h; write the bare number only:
185
